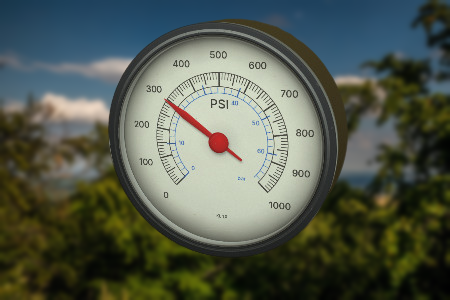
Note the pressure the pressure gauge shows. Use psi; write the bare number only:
300
